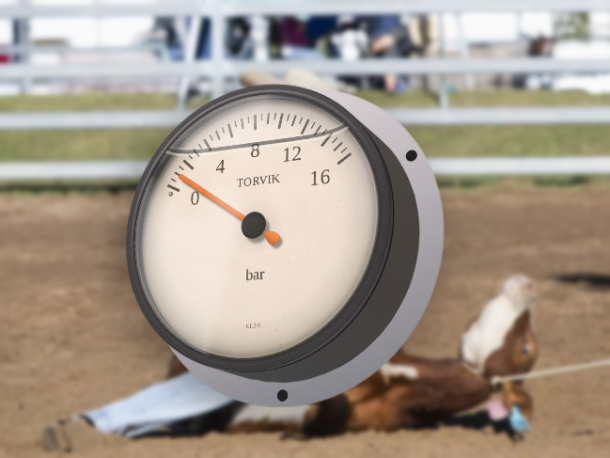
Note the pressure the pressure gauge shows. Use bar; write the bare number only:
1
